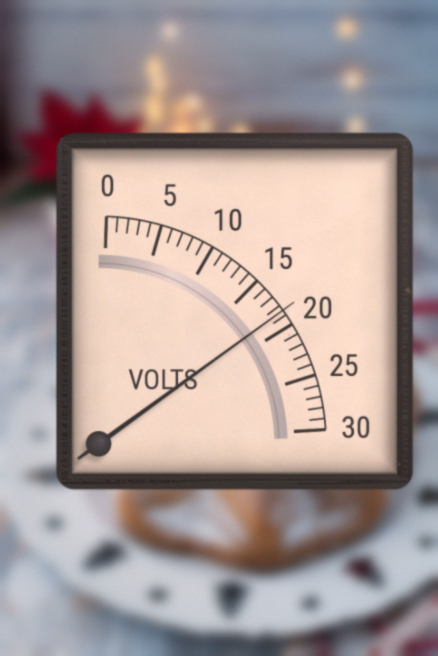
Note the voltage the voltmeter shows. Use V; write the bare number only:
18.5
